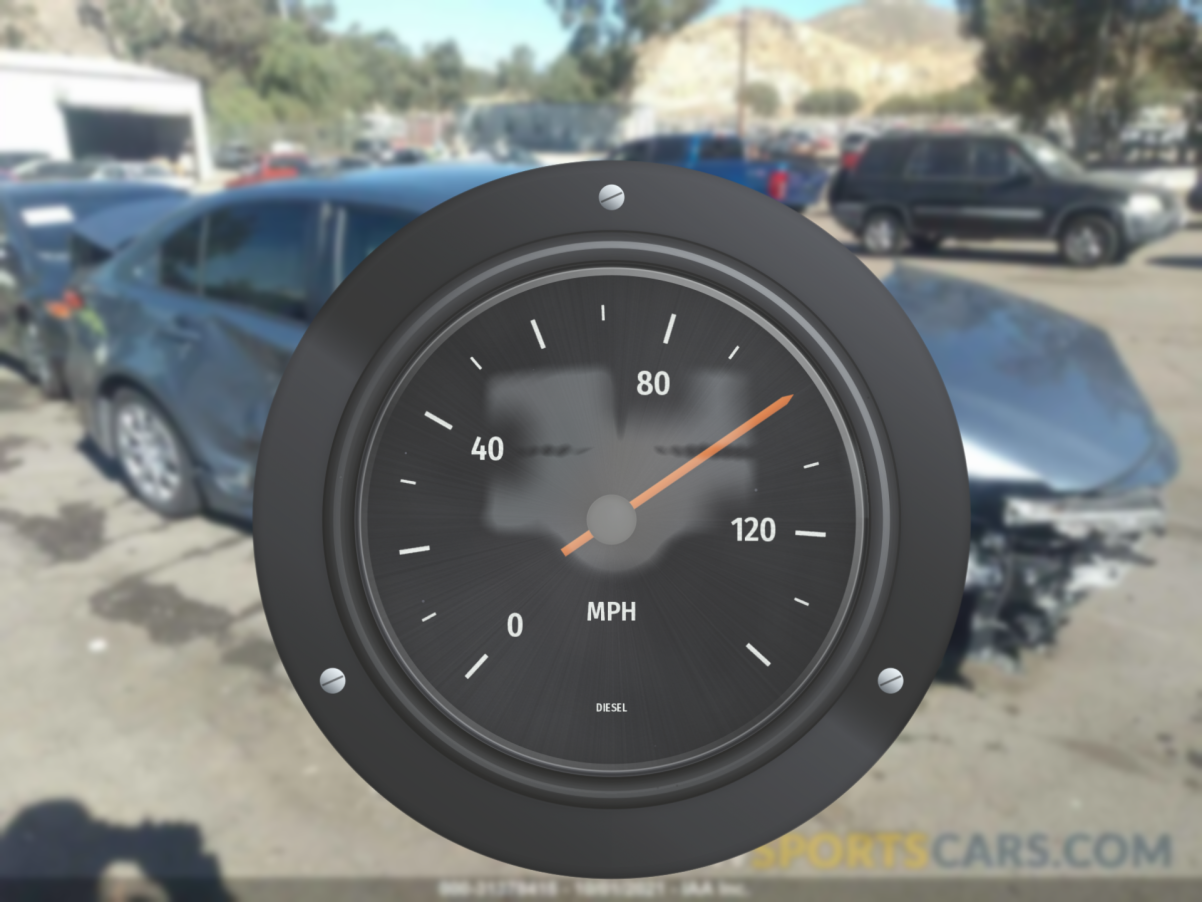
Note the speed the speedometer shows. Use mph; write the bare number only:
100
